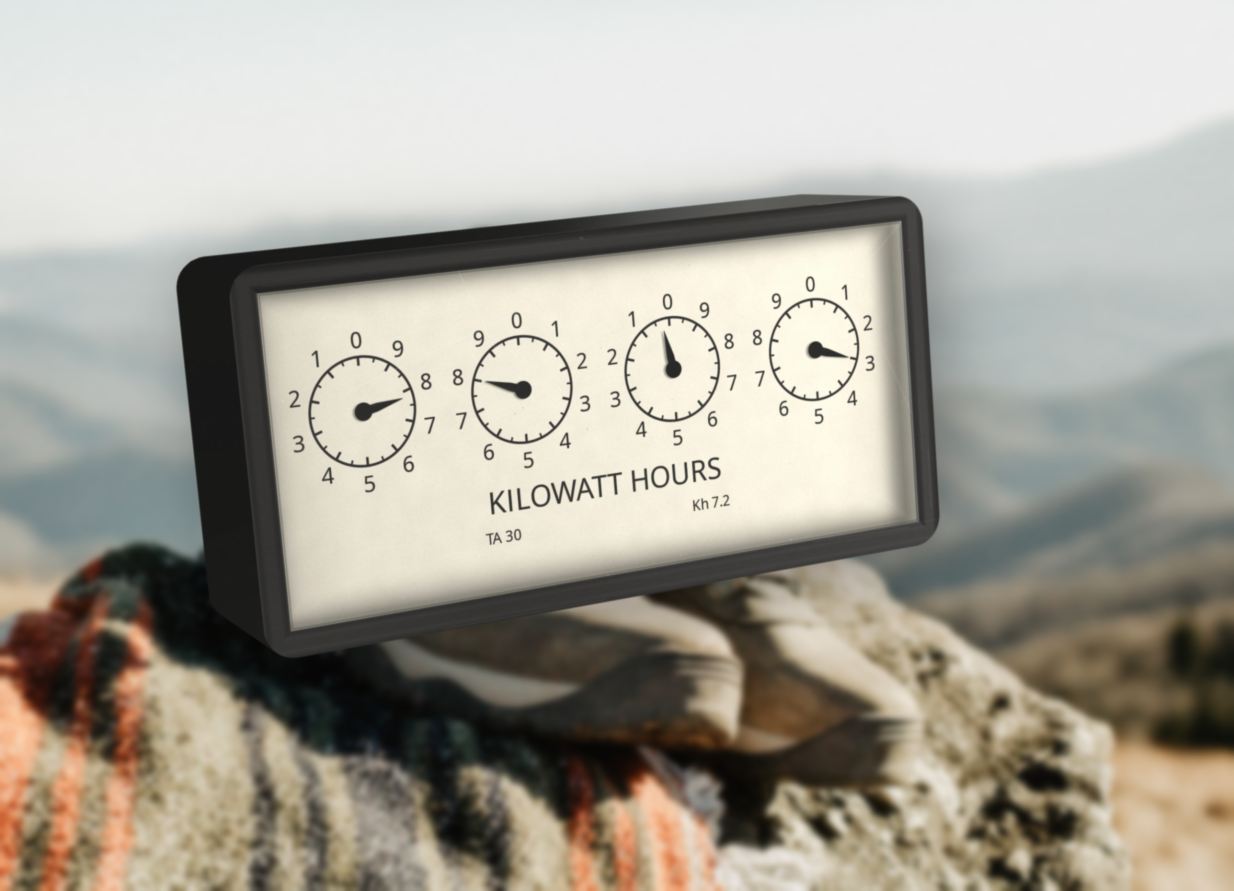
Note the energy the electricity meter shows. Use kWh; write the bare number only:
7803
